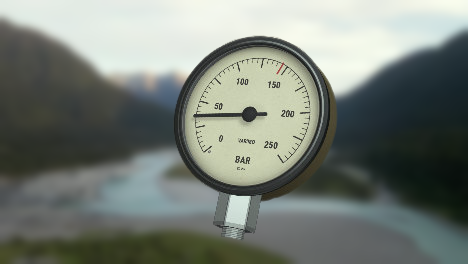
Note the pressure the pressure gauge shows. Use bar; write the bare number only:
35
